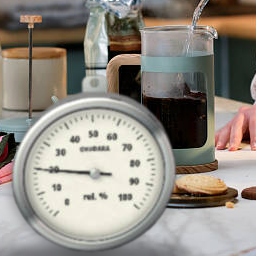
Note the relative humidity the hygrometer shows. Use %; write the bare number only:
20
